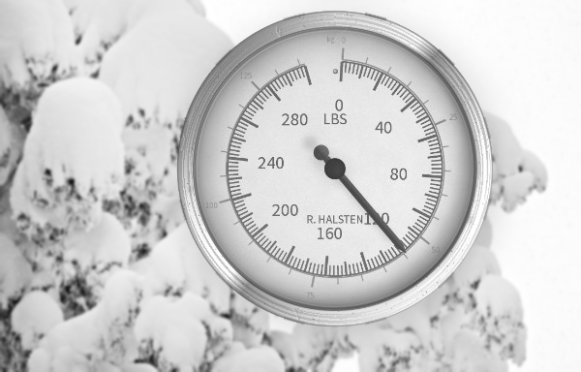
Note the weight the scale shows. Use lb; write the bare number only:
120
